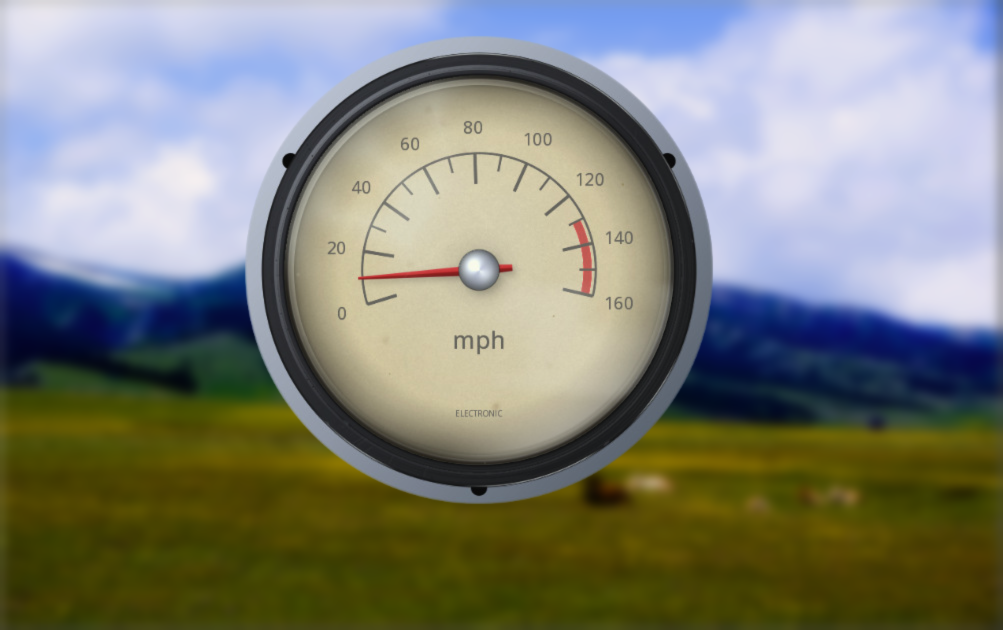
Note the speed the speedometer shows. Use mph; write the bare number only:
10
